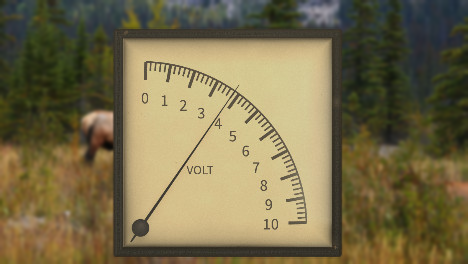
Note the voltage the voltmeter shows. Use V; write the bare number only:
3.8
